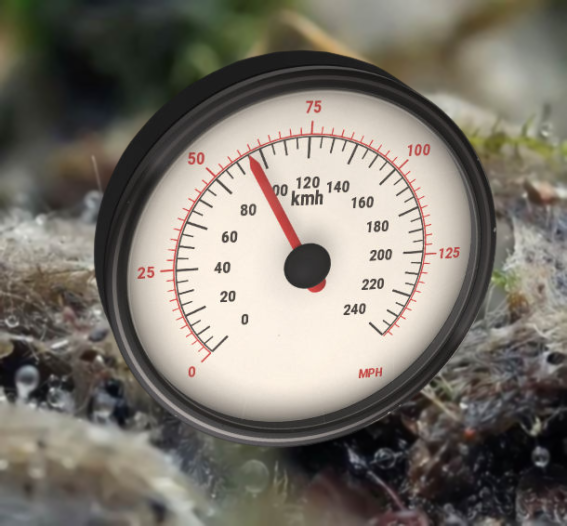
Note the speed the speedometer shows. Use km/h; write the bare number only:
95
